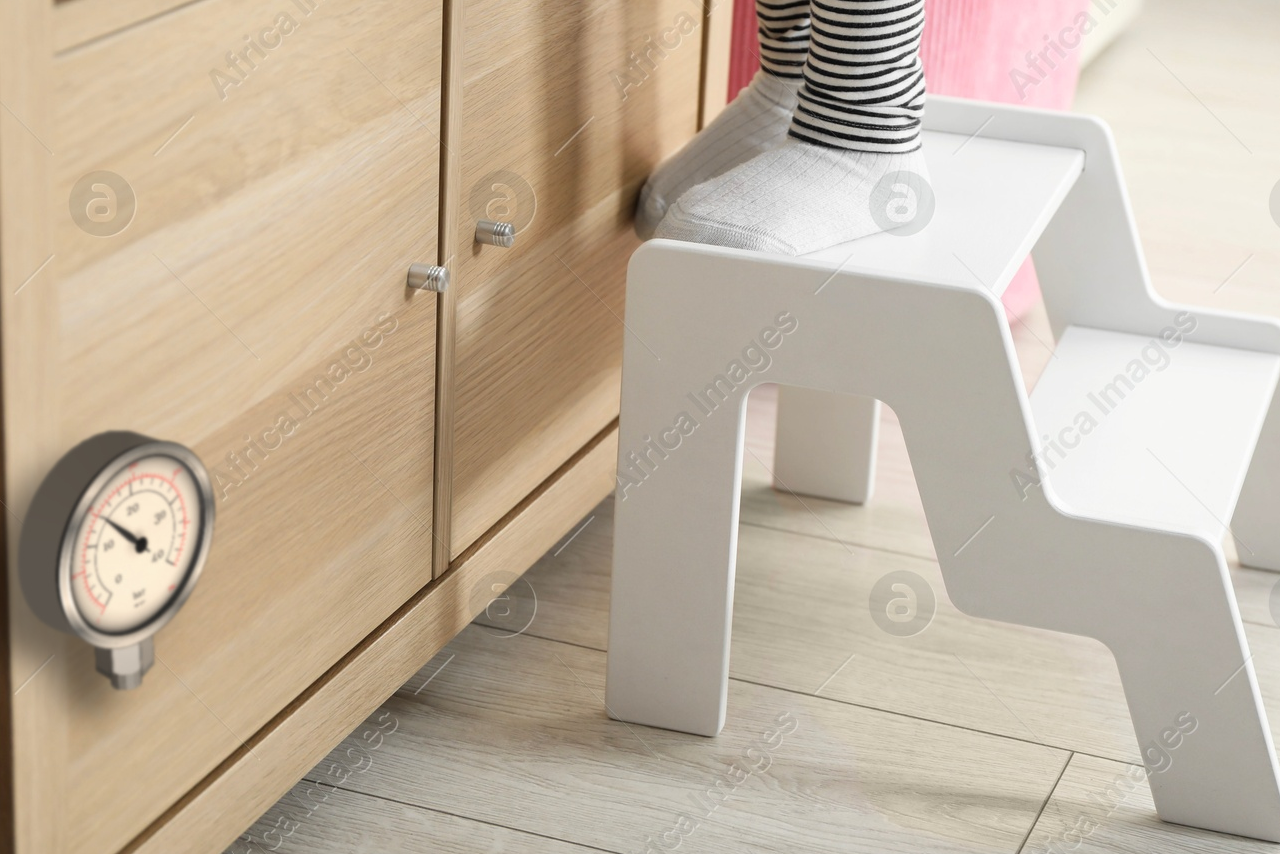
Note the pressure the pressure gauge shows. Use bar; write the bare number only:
14
